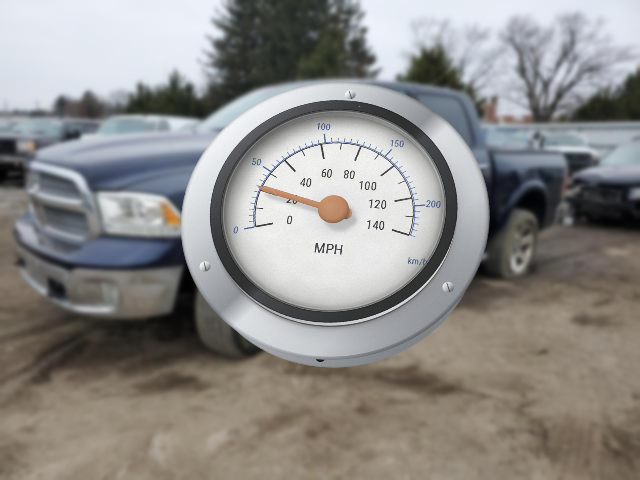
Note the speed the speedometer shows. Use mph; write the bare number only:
20
